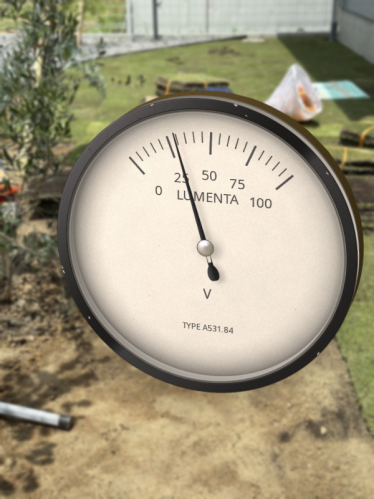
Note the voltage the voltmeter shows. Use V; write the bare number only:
30
